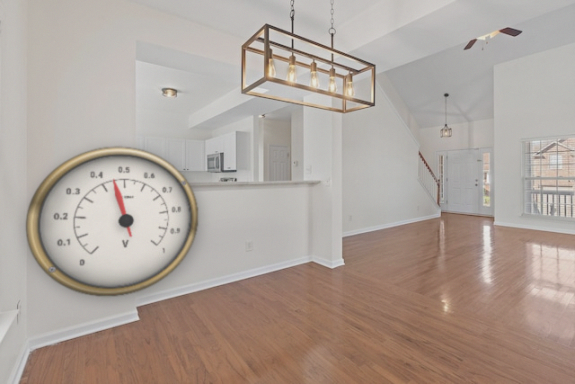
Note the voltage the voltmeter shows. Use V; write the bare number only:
0.45
